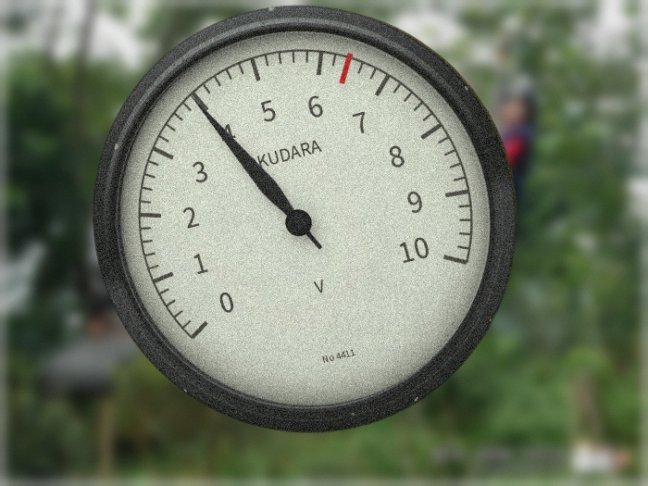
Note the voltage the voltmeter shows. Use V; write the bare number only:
4
